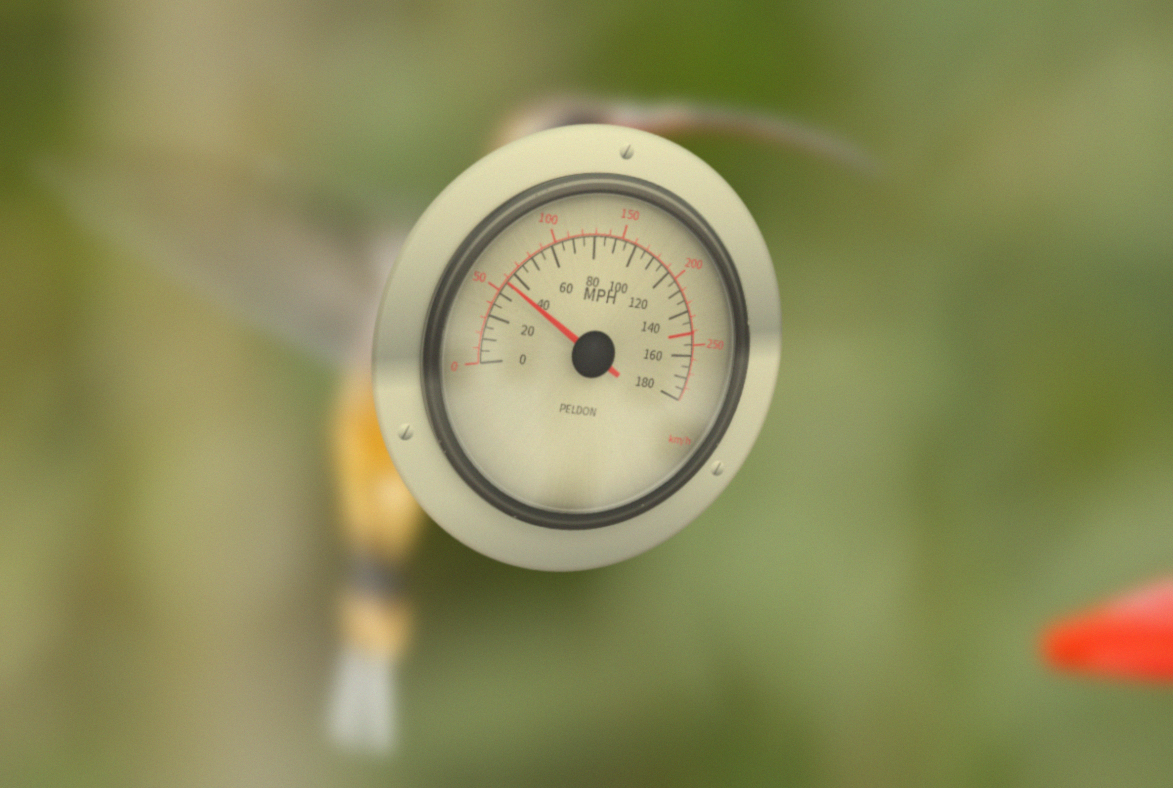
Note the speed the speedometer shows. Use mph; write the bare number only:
35
